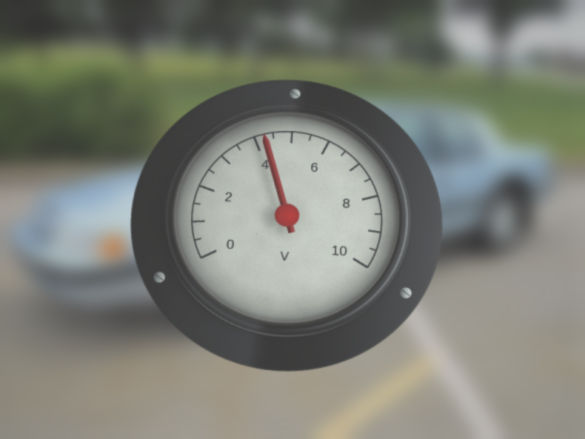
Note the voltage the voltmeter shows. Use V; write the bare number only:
4.25
